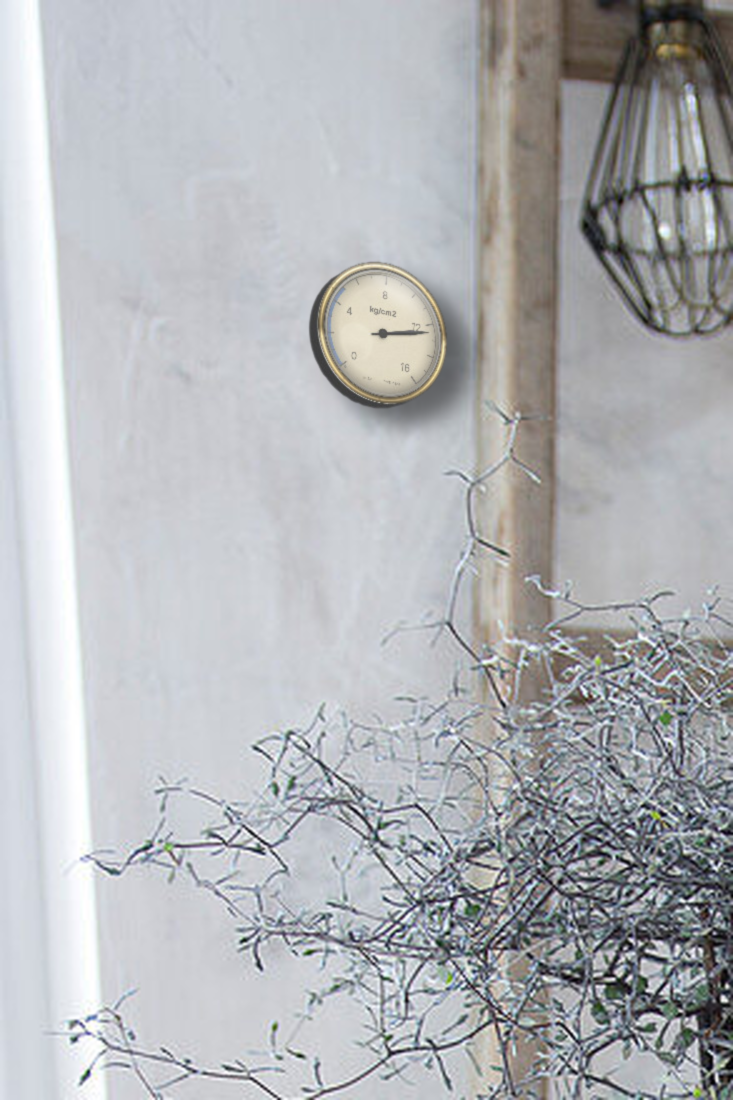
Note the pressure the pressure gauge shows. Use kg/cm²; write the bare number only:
12.5
